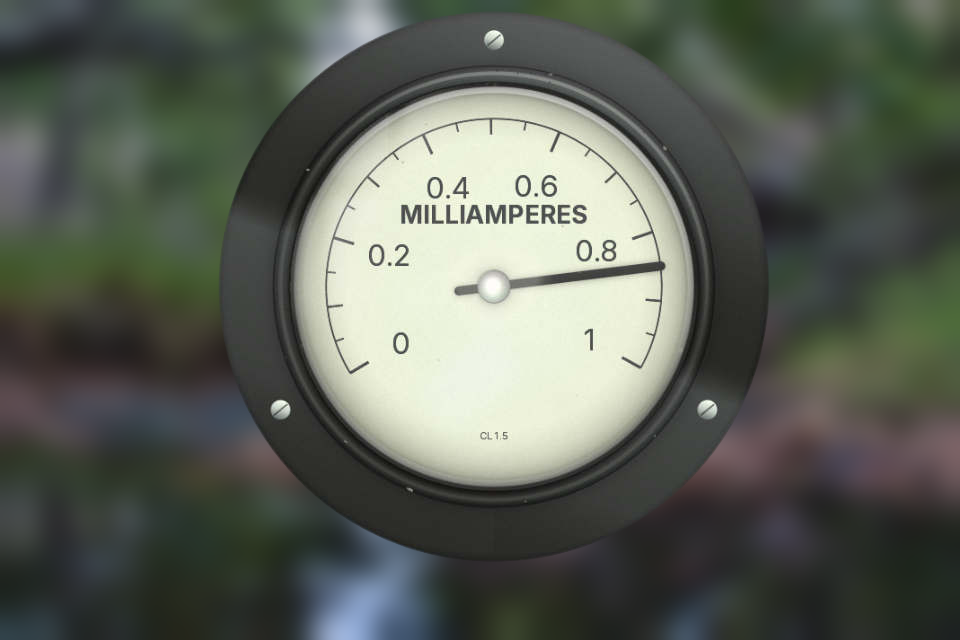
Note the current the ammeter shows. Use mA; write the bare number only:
0.85
